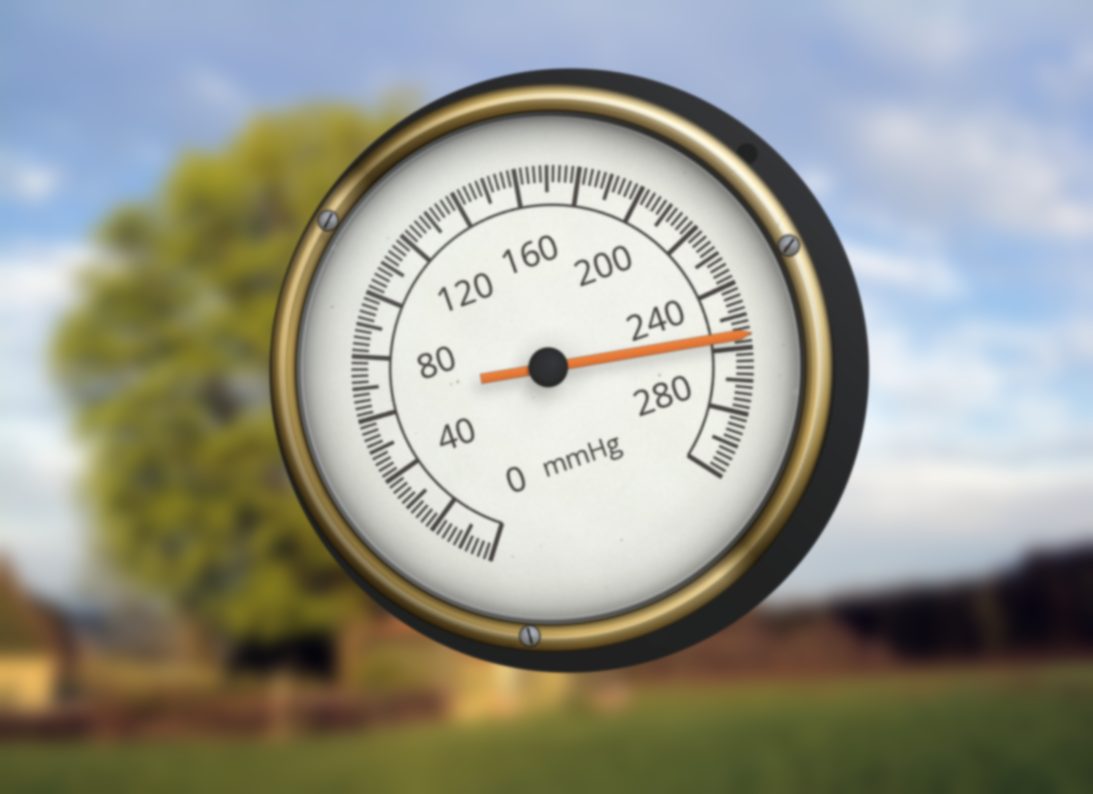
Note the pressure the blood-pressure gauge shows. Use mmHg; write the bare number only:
256
